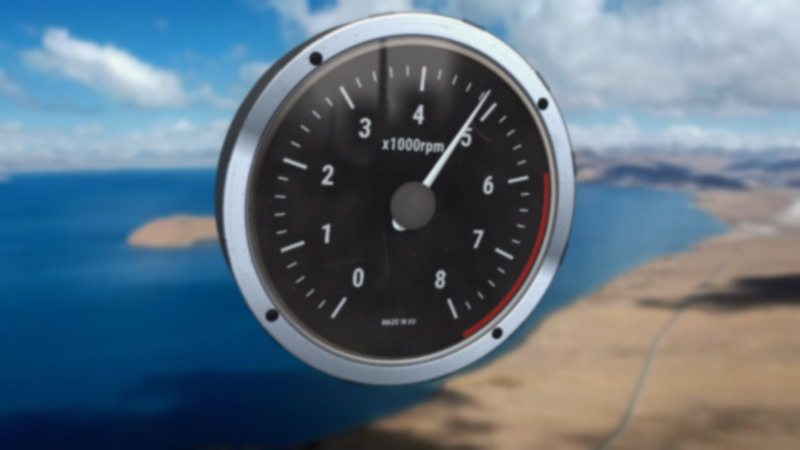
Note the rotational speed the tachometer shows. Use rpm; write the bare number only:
4800
